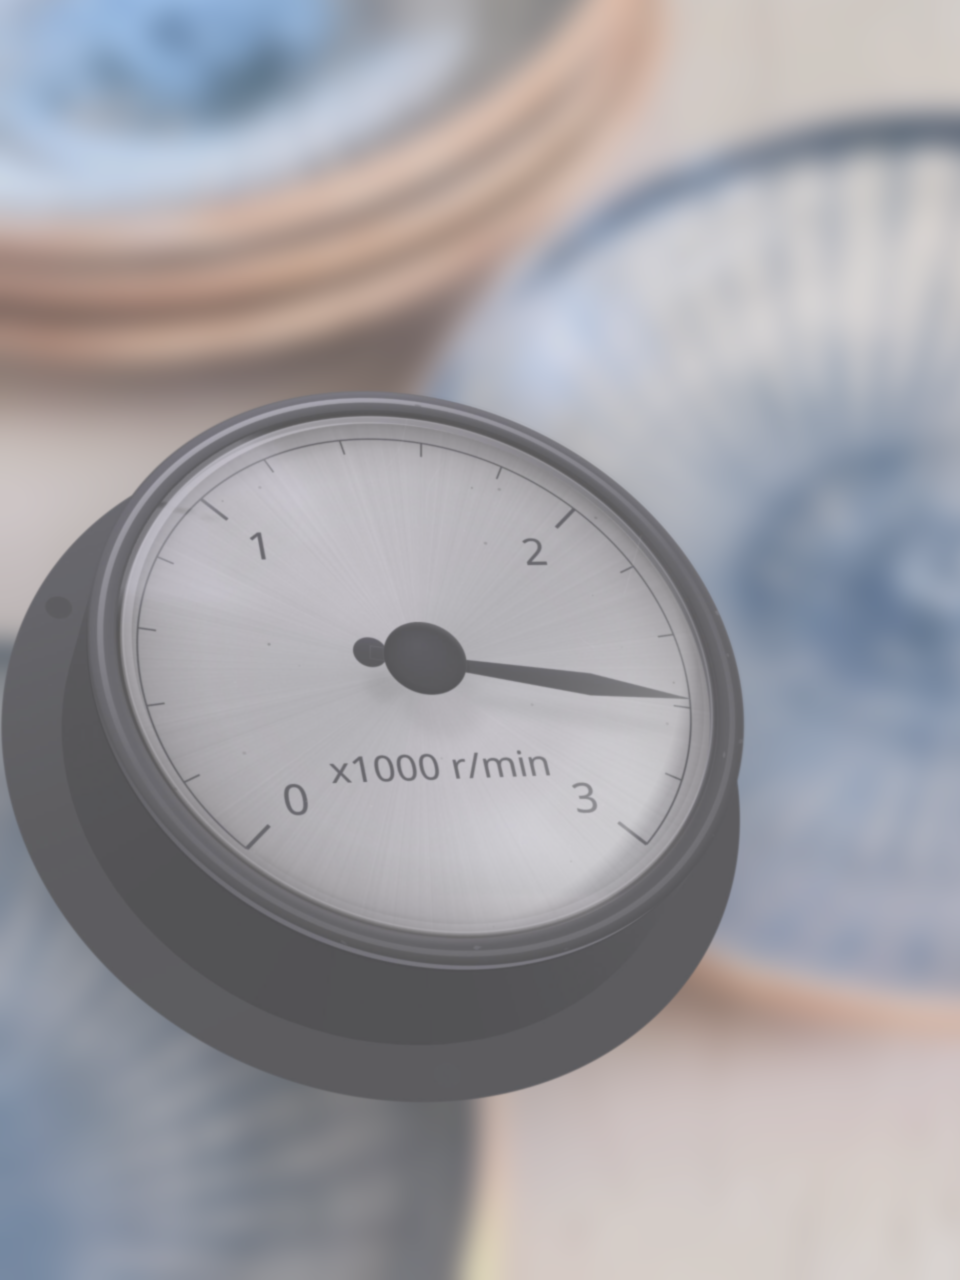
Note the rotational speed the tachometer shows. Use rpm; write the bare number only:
2600
